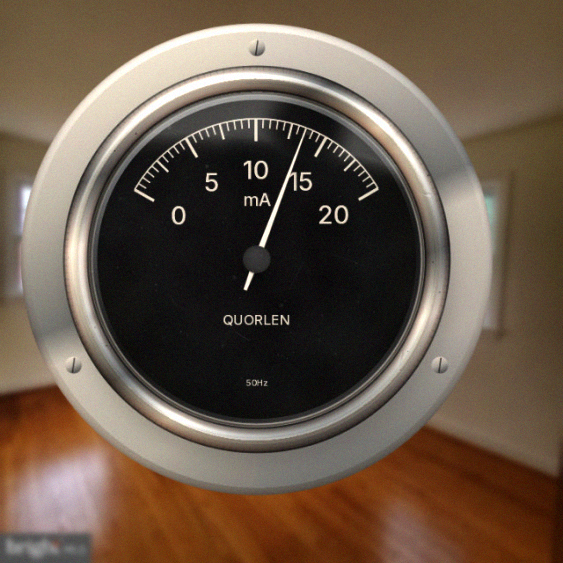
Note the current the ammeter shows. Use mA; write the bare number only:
13.5
